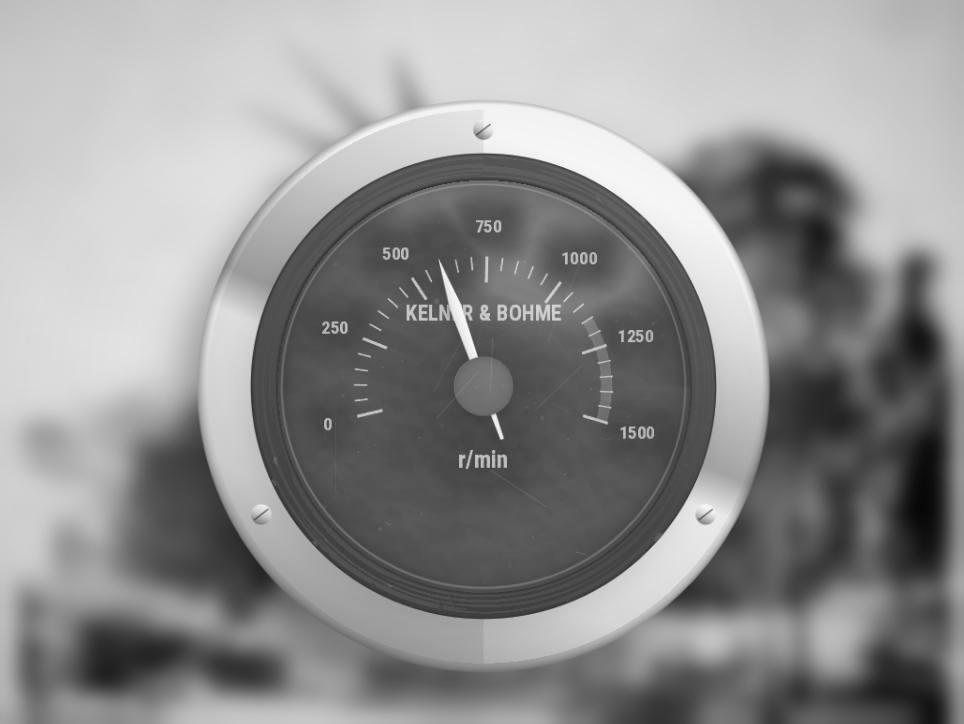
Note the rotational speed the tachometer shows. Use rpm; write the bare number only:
600
